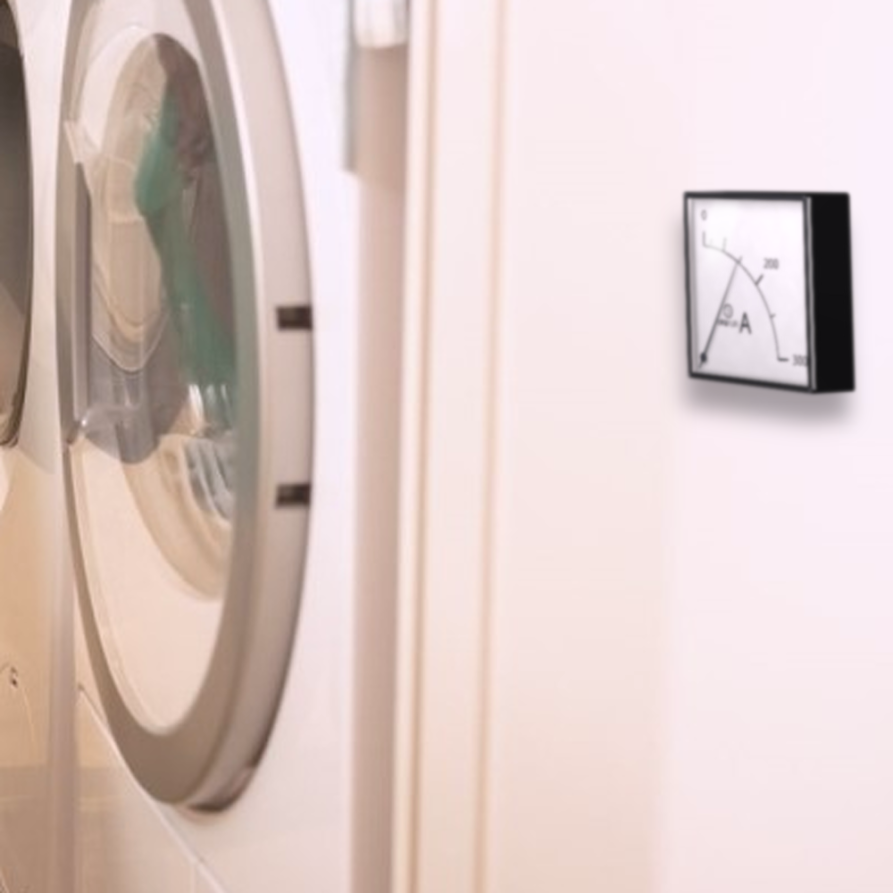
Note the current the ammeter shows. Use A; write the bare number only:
150
